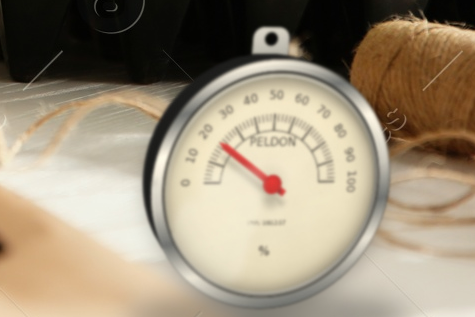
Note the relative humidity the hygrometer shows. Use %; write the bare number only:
20
